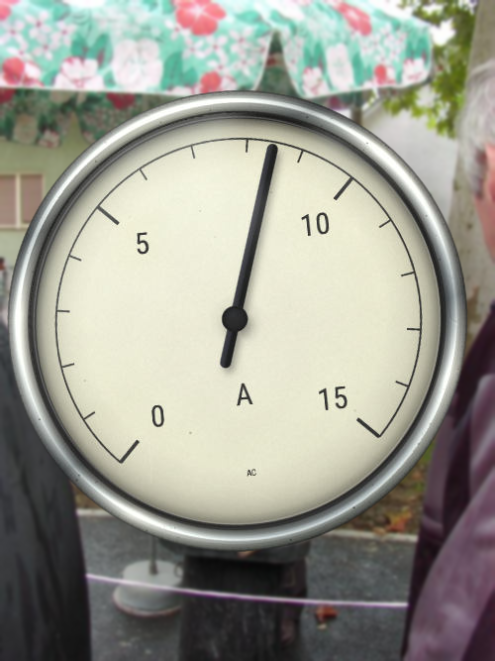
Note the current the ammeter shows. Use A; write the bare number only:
8.5
